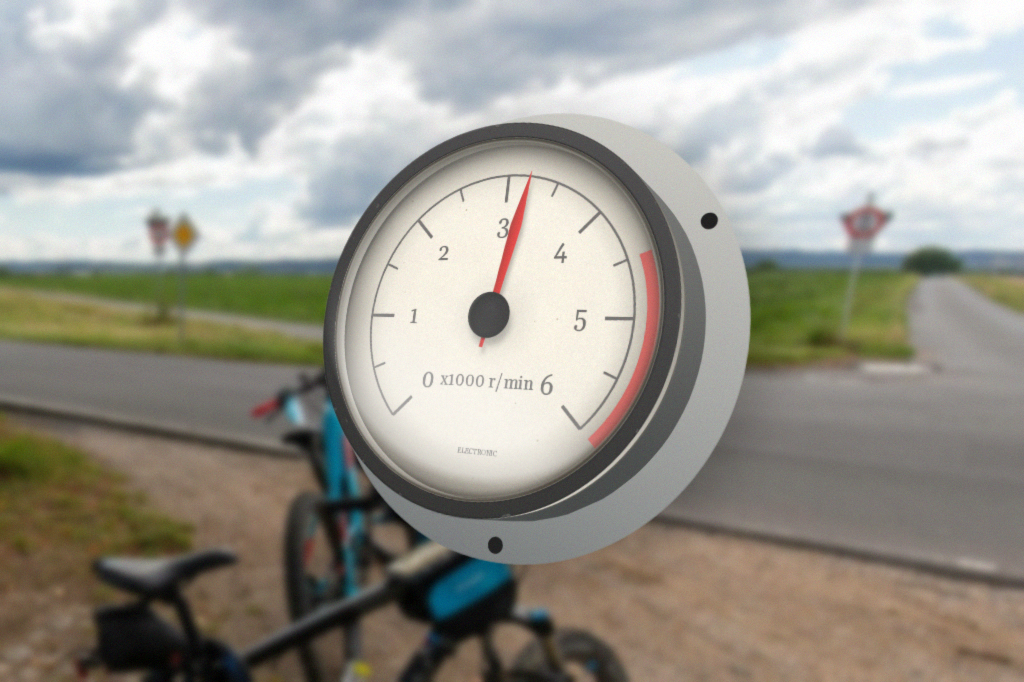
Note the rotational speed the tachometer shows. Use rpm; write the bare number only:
3250
